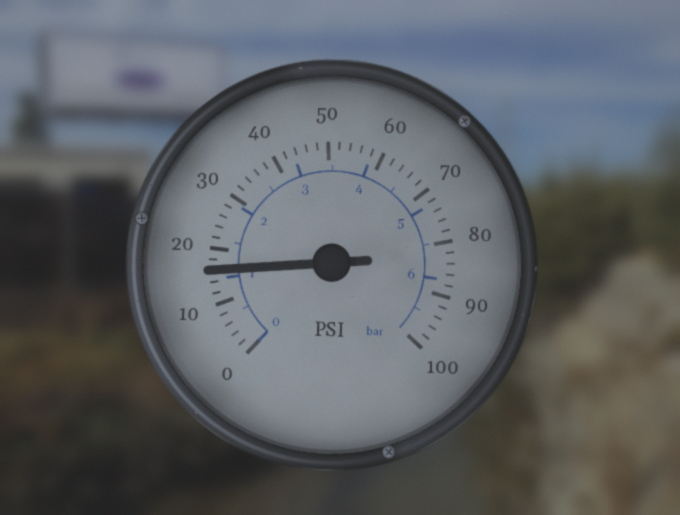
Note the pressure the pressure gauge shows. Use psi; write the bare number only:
16
